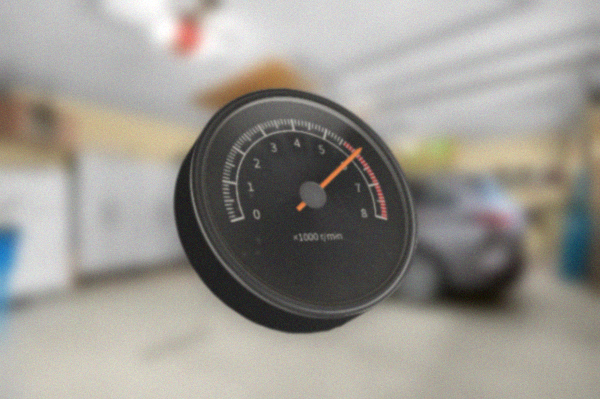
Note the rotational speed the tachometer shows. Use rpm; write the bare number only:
6000
